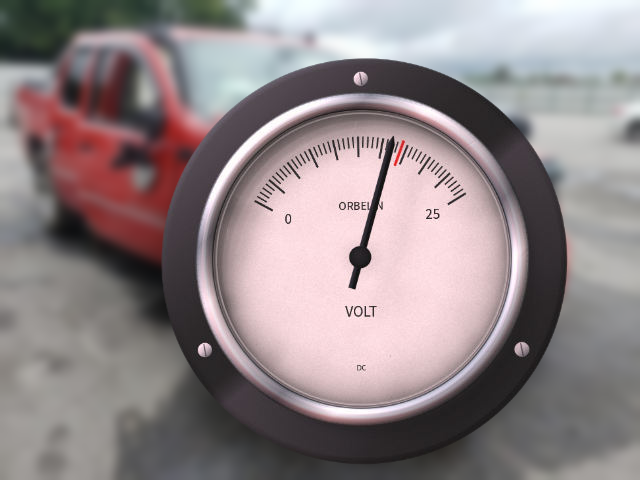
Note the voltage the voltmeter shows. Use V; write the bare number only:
16
